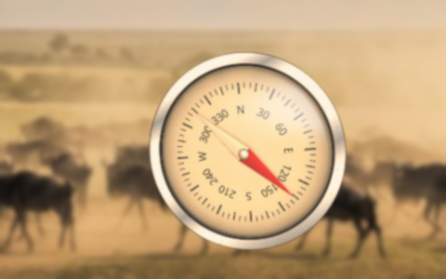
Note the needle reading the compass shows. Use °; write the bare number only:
135
